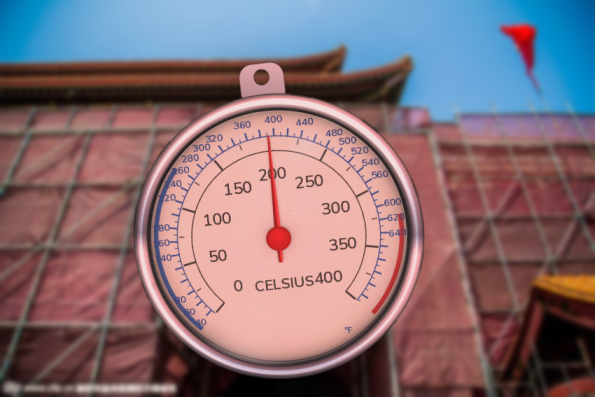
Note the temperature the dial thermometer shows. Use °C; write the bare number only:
200
